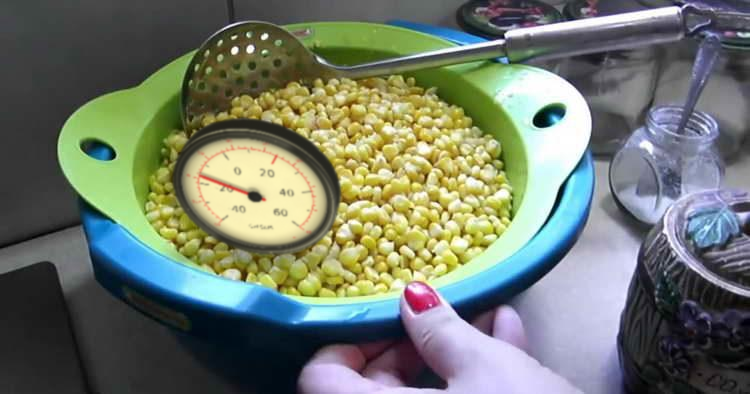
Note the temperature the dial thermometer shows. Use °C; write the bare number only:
-15
